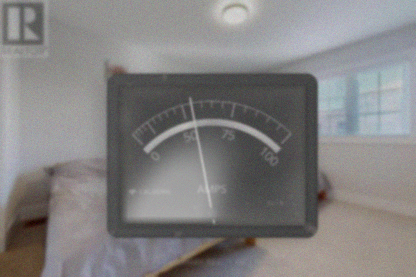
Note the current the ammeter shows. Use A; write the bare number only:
55
